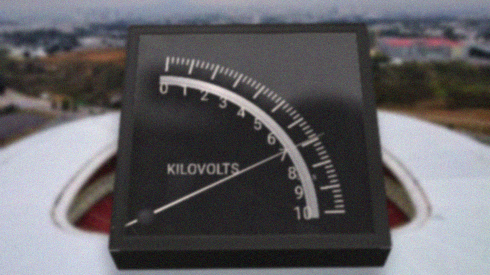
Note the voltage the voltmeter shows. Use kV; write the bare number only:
7
